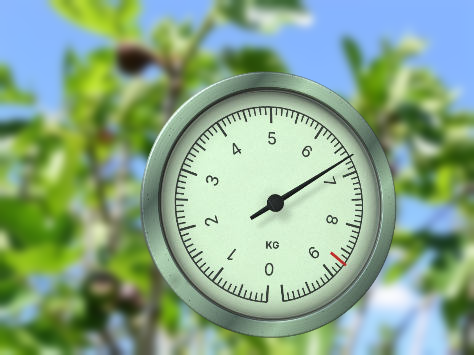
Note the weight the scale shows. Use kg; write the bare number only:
6.7
